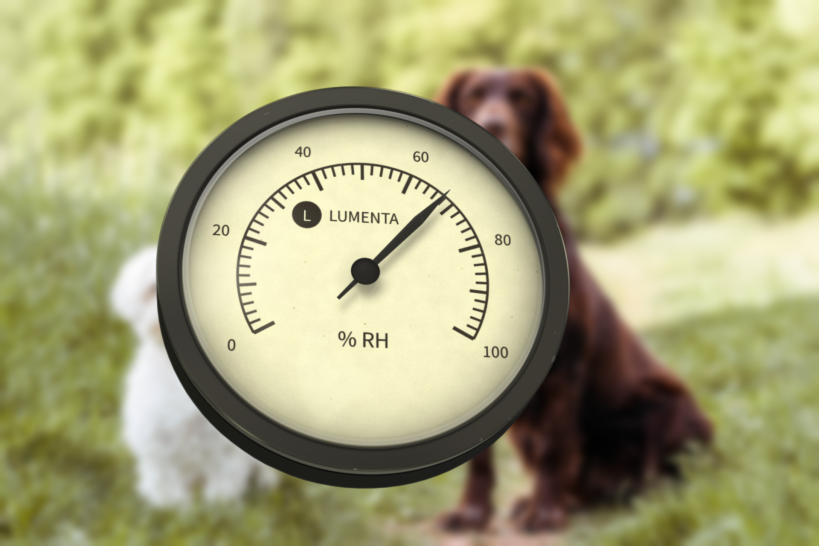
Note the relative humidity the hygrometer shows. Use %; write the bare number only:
68
